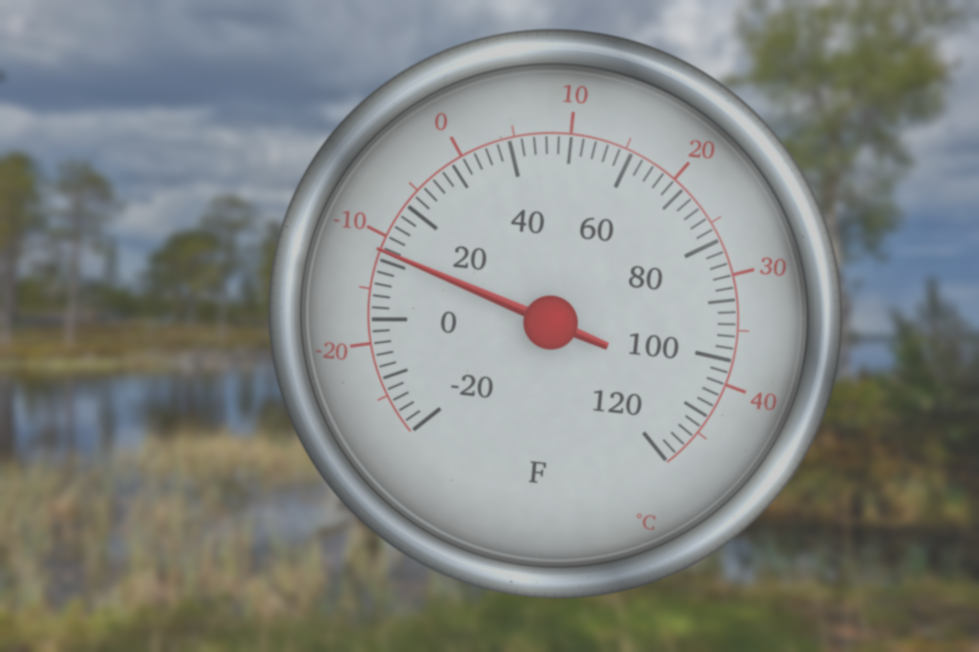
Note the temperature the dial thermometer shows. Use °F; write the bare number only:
12
